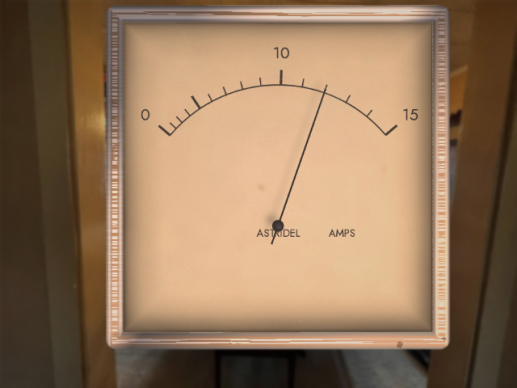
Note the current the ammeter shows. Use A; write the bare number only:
12
